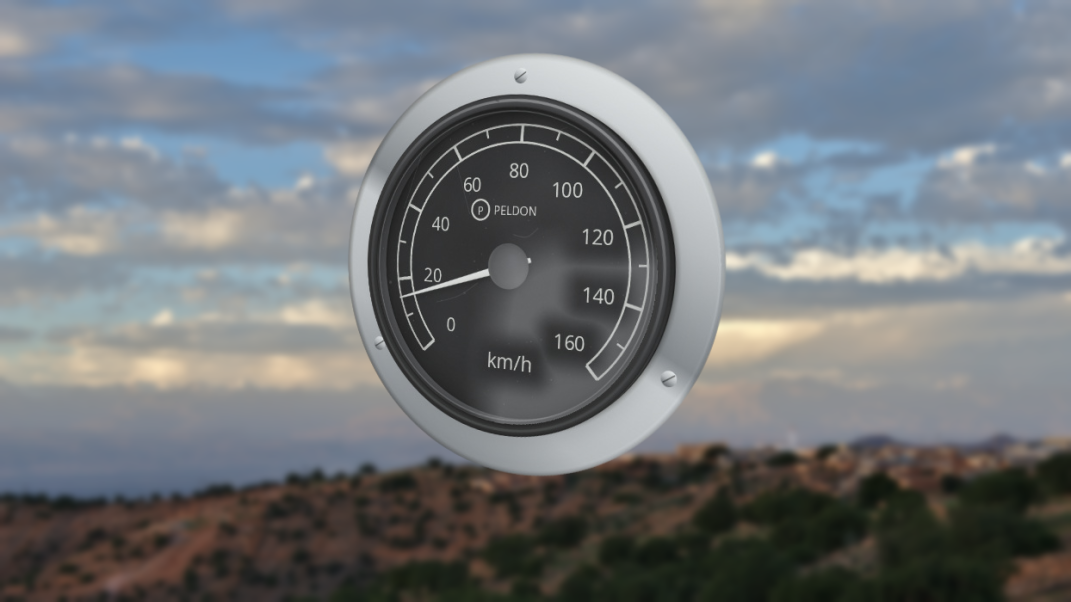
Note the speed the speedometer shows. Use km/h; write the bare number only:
15
